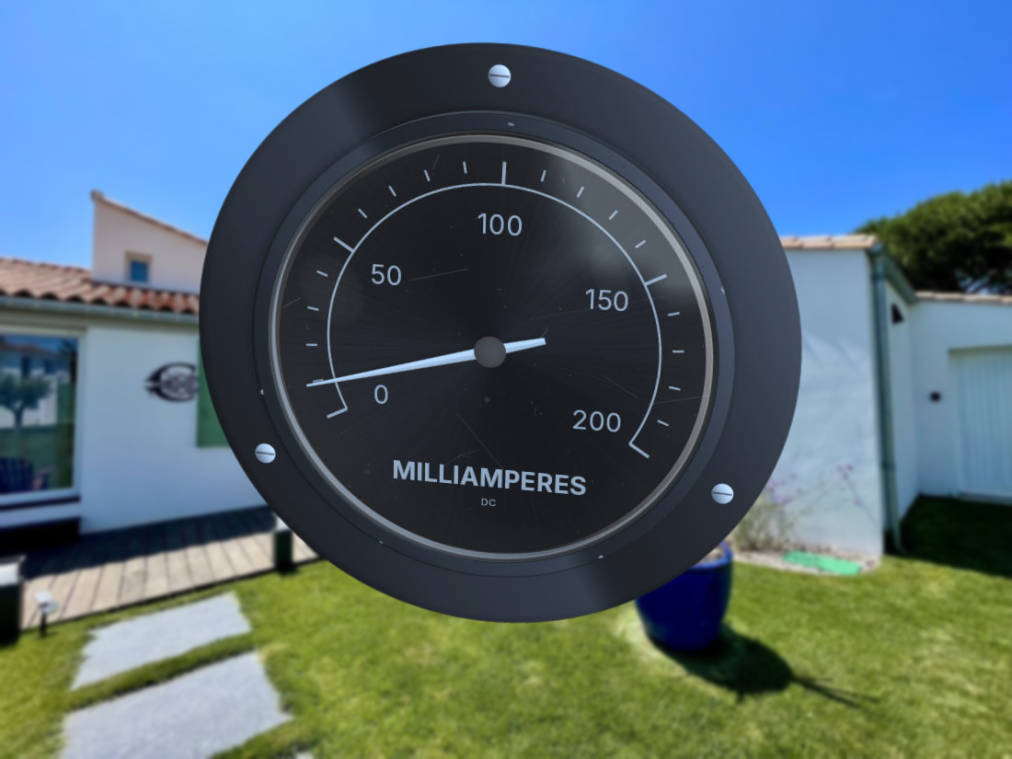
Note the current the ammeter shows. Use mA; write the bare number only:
10
